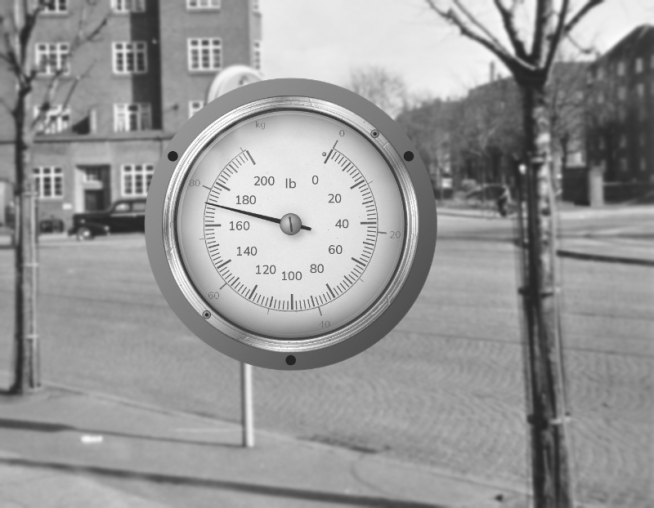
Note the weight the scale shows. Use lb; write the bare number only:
170
